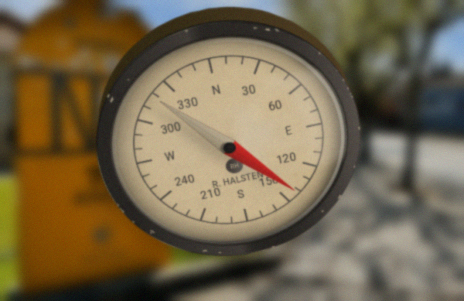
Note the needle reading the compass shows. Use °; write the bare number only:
140
